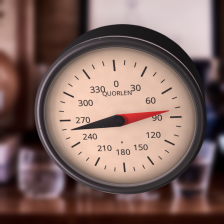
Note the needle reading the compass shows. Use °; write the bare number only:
80
